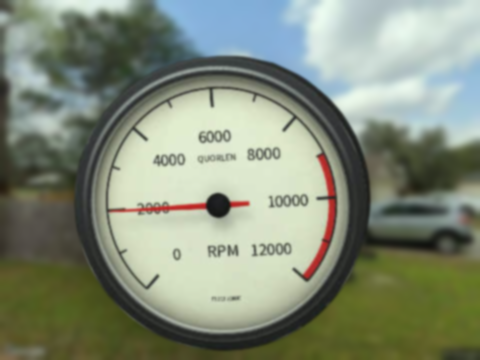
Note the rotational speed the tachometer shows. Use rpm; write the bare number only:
2000
